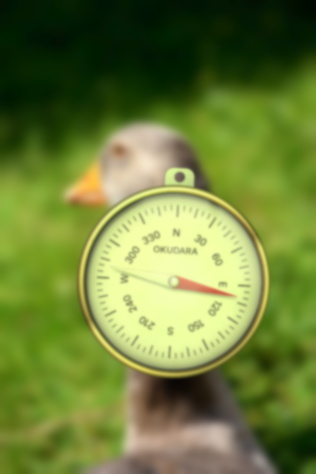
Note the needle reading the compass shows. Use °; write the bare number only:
100
